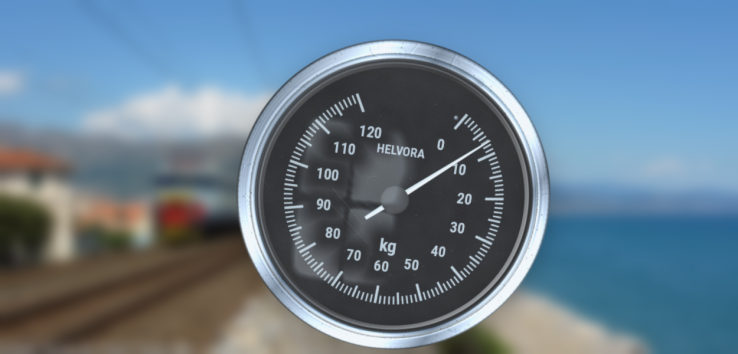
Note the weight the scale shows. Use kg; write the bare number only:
7
